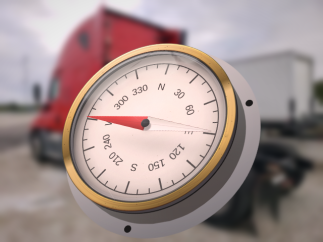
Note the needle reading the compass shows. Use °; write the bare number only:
270
